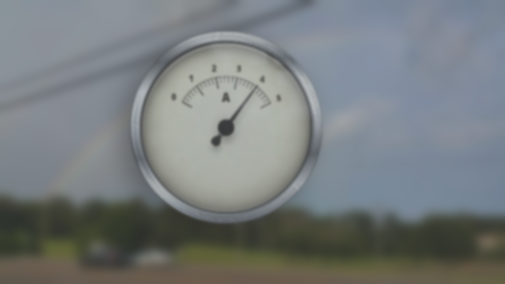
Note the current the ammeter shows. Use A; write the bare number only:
4
